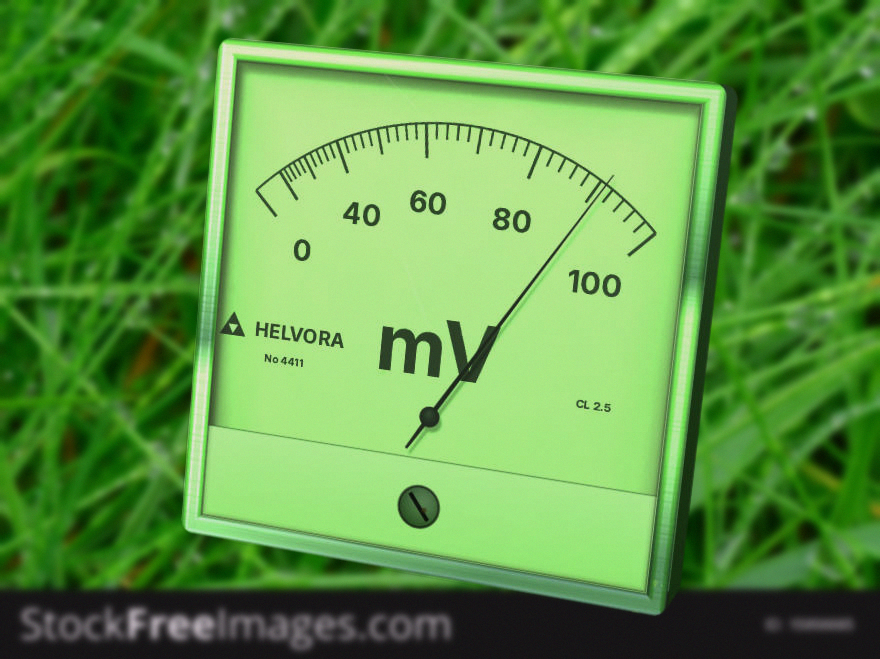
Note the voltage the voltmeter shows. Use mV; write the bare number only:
91
